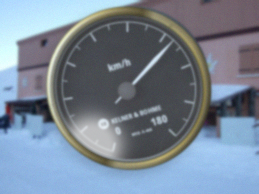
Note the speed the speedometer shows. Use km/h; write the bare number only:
125
